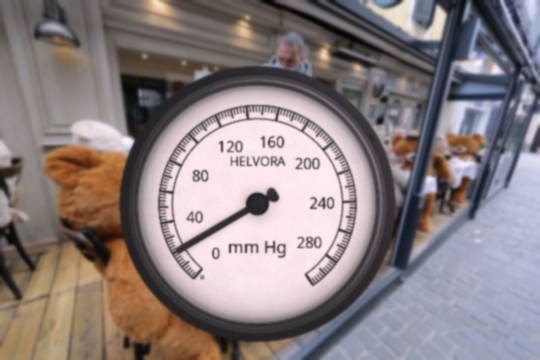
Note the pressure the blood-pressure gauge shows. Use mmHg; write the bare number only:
20
